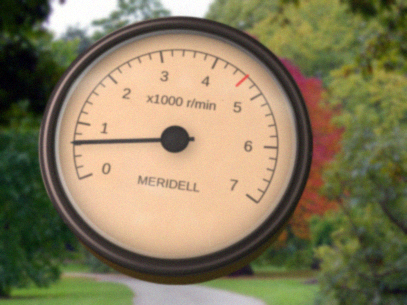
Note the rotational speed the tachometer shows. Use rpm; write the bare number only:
600
